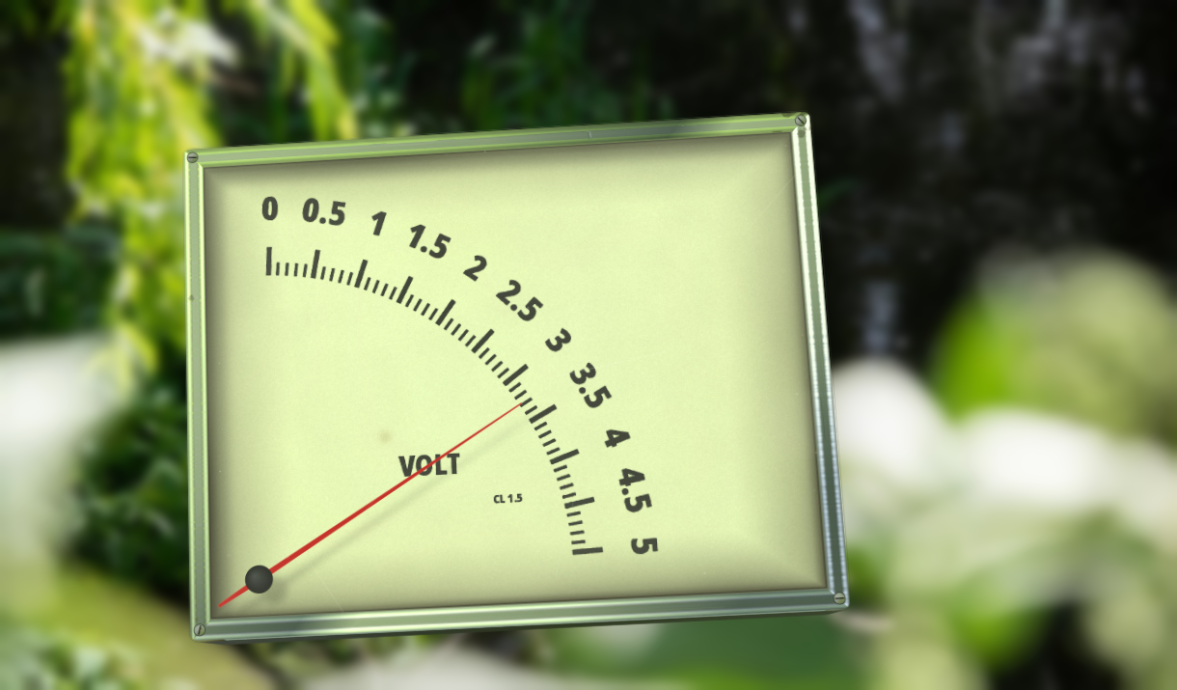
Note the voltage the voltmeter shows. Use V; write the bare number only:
3.3
